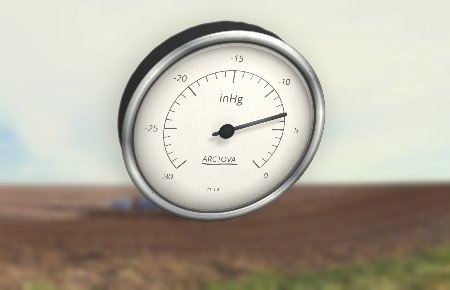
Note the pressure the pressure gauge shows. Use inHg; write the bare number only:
-7
